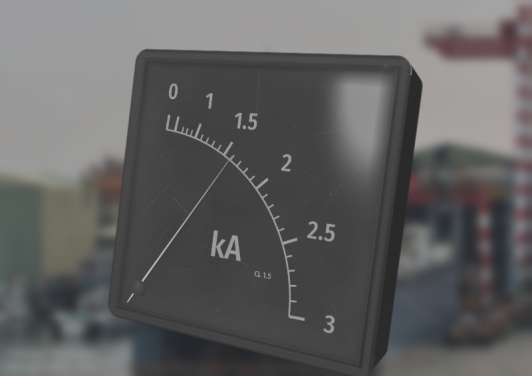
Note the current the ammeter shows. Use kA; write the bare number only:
1.6
